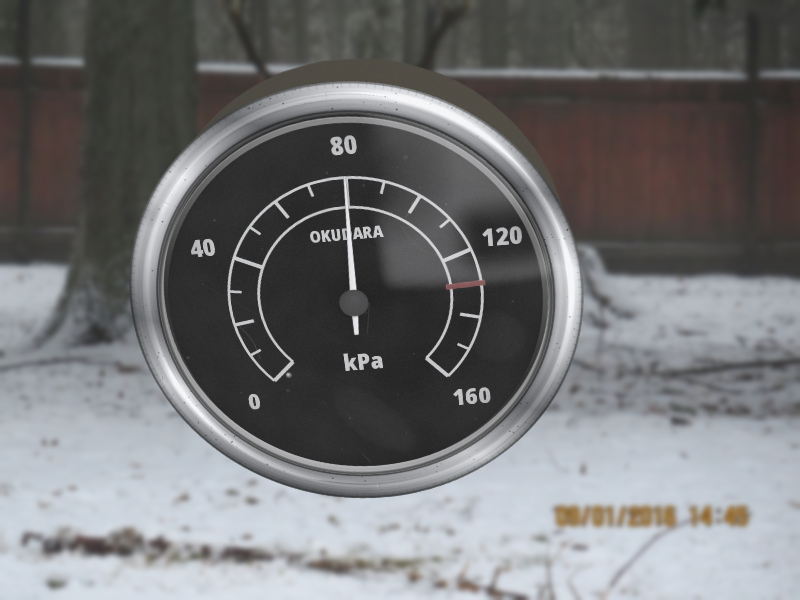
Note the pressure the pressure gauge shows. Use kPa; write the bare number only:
80
